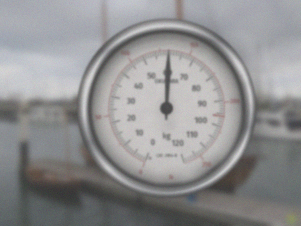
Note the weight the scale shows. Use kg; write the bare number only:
60
